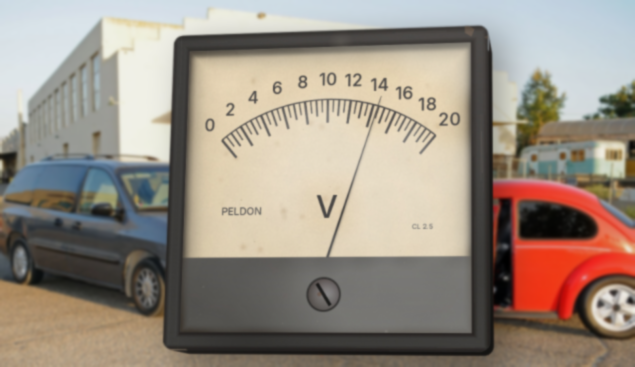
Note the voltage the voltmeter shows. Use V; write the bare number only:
14.5
